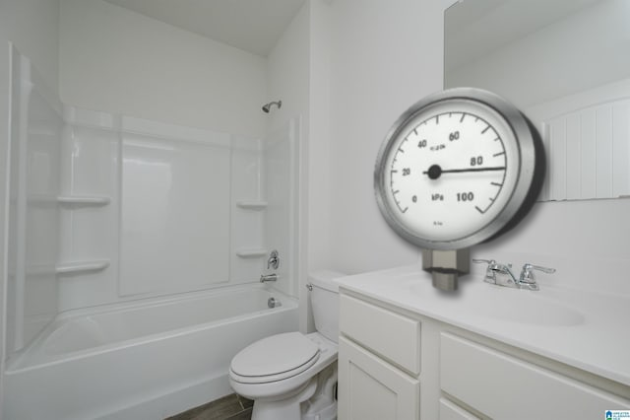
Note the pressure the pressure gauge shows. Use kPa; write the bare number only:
85
